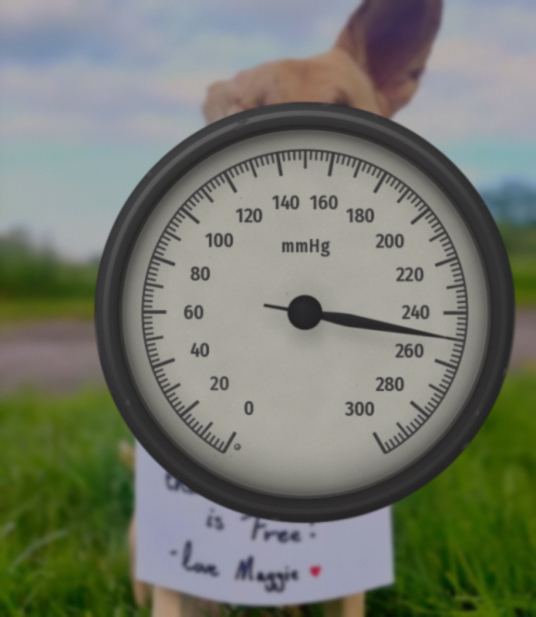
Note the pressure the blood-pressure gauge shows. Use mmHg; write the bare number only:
250
